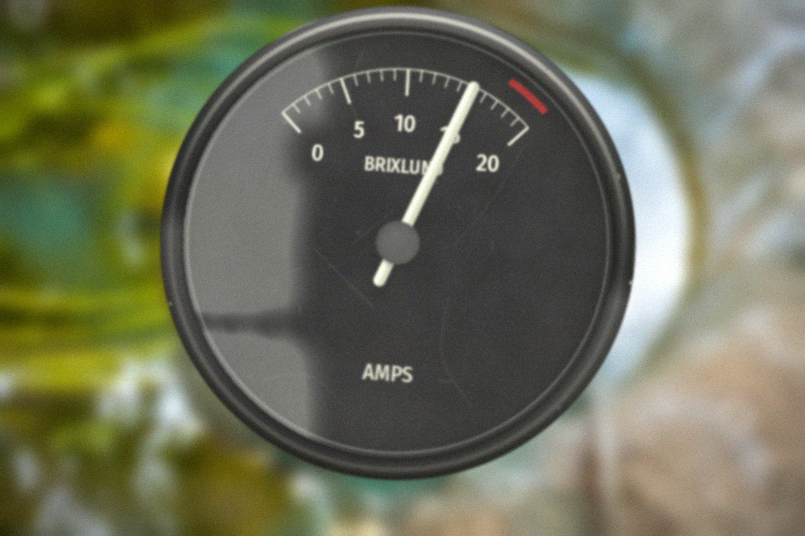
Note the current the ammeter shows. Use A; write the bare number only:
15
